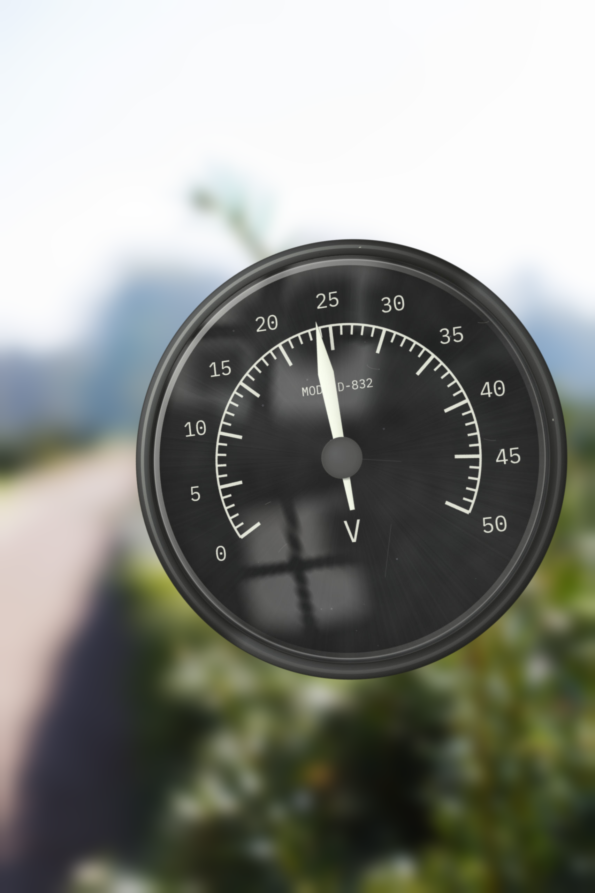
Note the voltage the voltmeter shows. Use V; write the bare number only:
24
